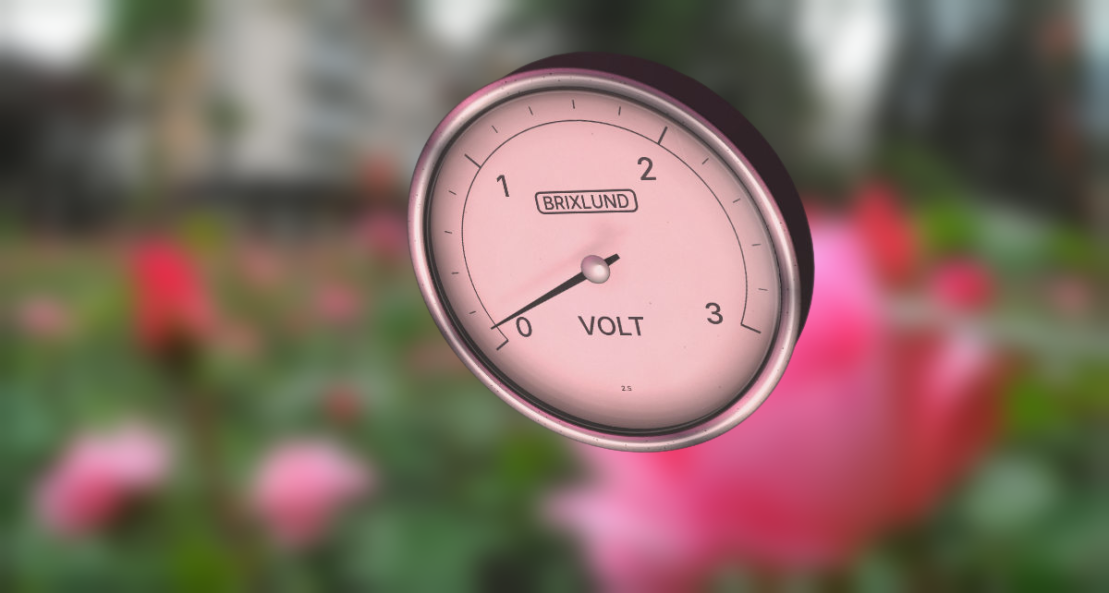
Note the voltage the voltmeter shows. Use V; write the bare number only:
0.1
